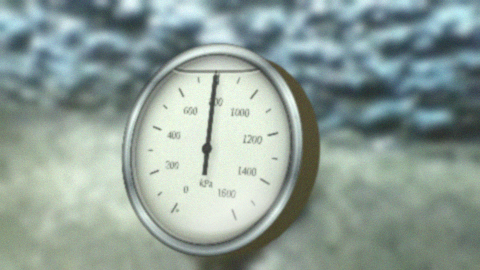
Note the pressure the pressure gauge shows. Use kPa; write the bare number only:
800
